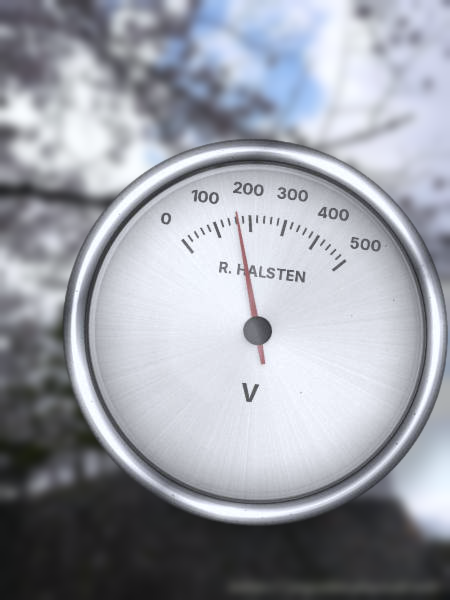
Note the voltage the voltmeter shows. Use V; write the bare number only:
160
